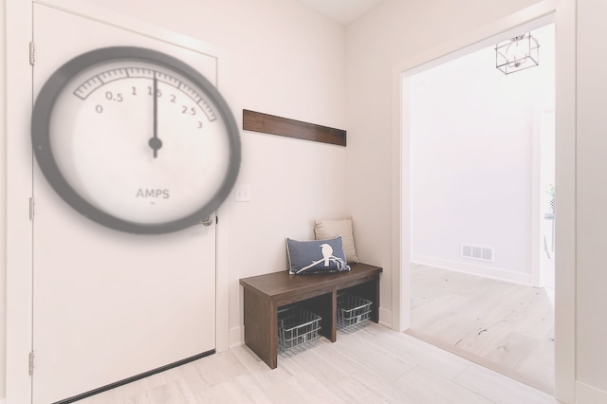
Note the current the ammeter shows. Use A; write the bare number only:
1.5
